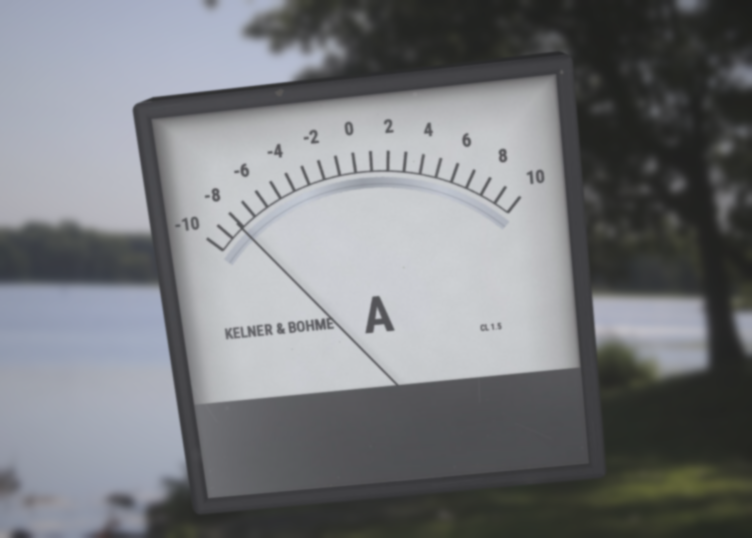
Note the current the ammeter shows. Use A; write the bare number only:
-8
